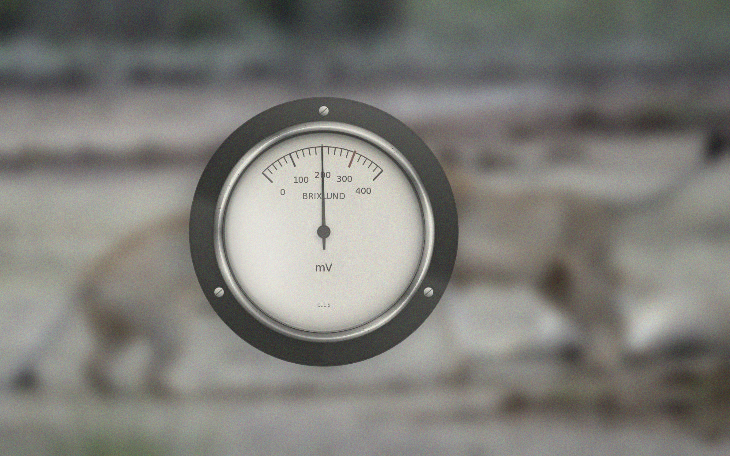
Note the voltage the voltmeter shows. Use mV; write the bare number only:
200
